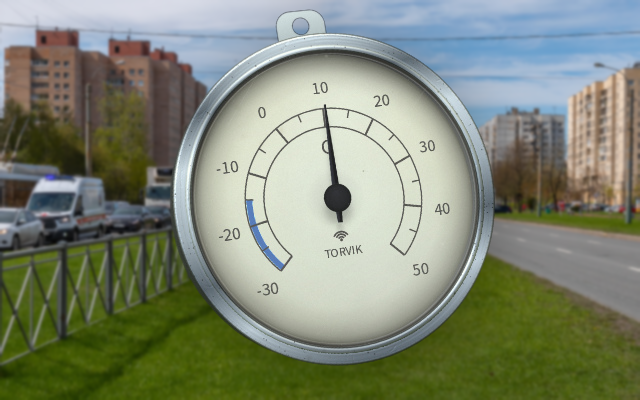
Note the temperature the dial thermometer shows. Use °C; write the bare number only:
10
